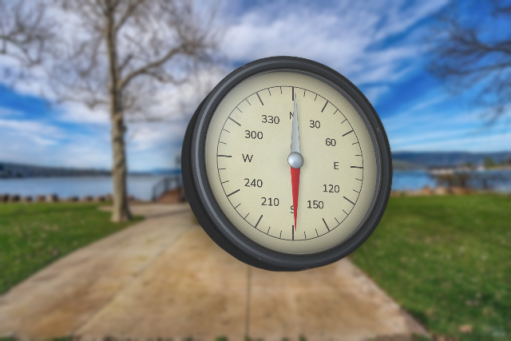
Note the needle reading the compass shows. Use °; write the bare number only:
180
